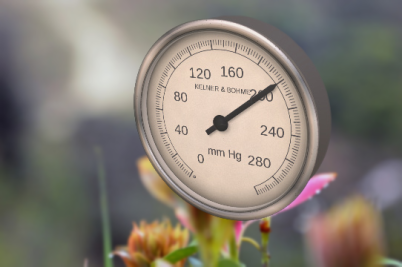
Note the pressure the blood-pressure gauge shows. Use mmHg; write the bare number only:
200
